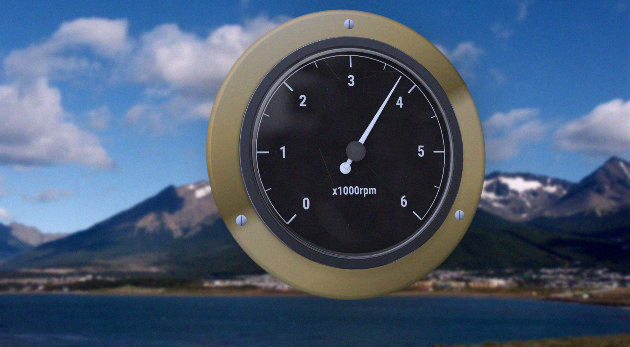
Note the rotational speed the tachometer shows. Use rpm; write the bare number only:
3750
